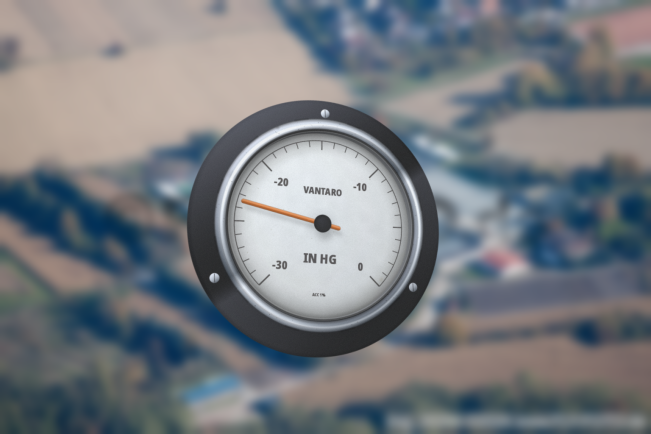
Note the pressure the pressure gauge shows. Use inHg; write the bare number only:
-23.5
